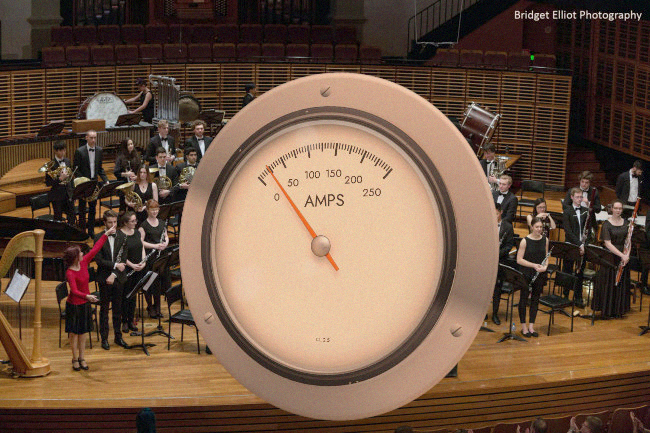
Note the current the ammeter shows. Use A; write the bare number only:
25
